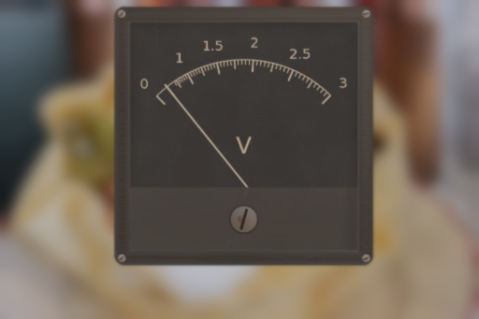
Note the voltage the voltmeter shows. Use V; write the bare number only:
0.5
